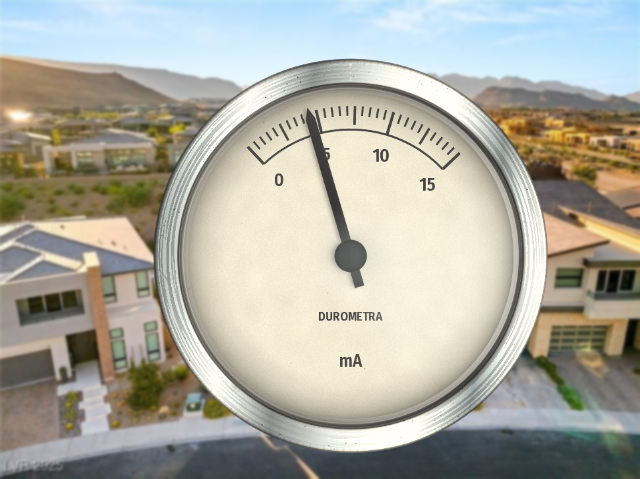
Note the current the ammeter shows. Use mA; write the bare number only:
4.5
